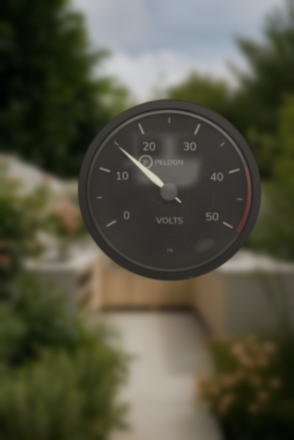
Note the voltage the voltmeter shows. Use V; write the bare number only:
15
